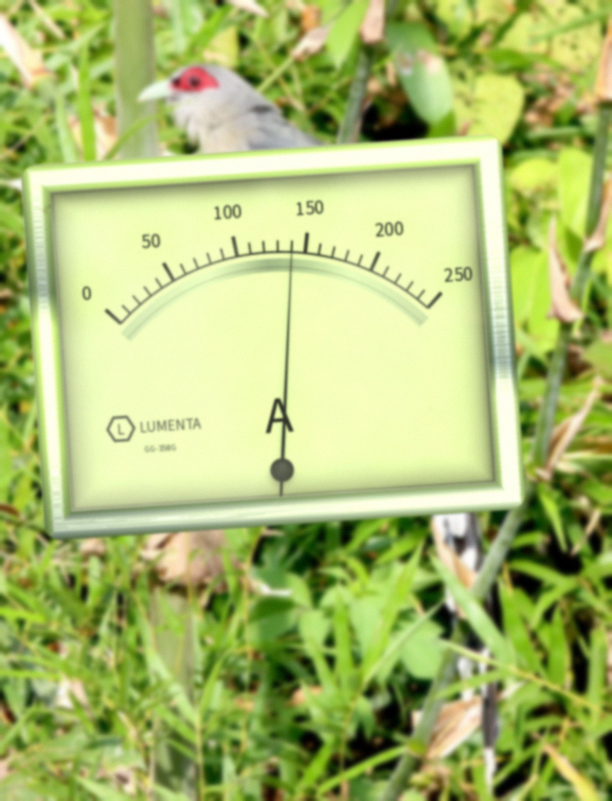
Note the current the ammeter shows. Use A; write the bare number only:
140
